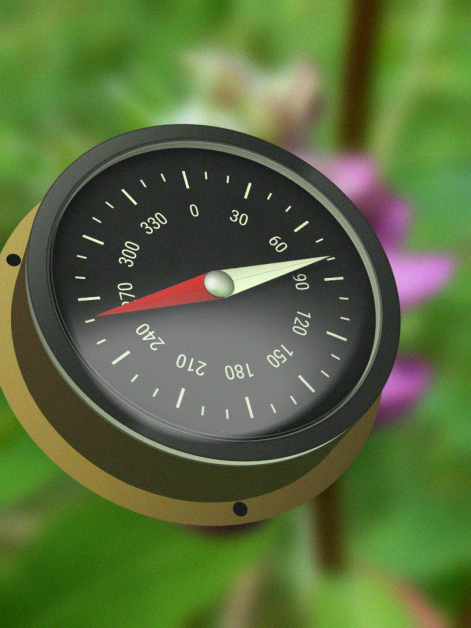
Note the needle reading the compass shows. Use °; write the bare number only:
260
